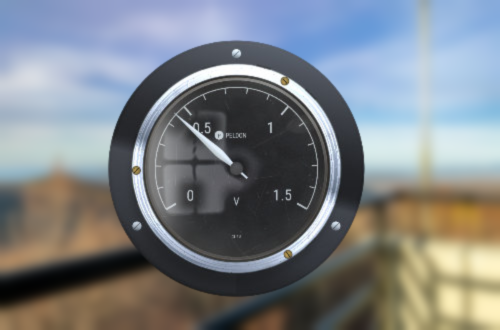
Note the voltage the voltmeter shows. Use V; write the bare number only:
0.45
